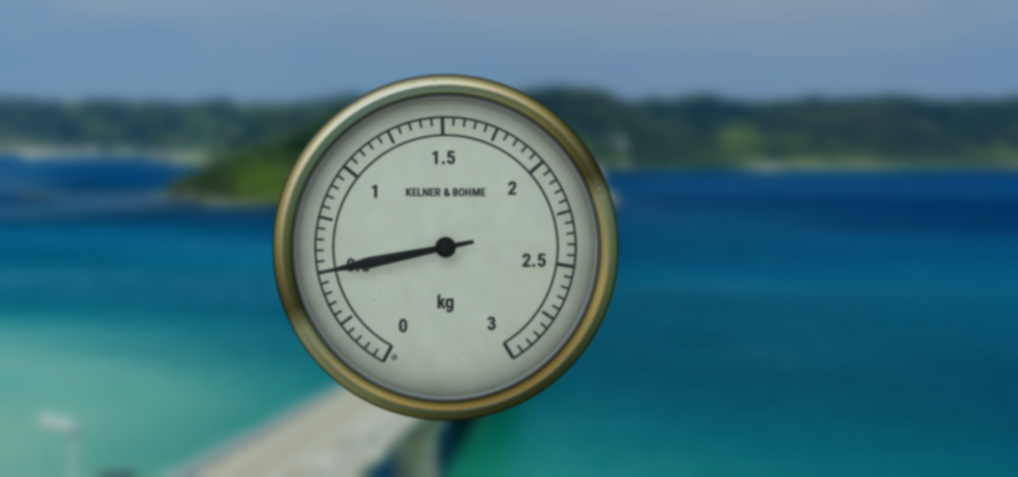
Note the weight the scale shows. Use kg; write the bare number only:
0.5
